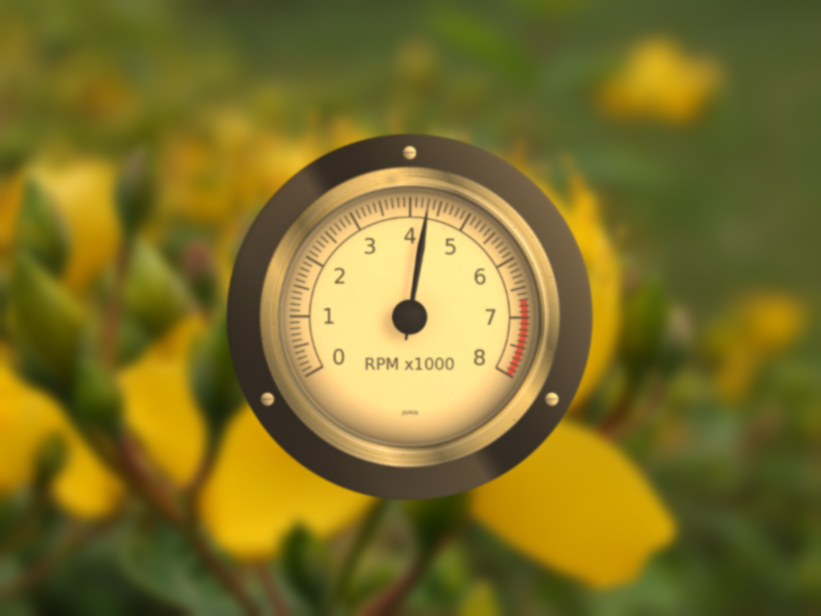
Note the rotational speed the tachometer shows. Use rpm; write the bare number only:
4300
